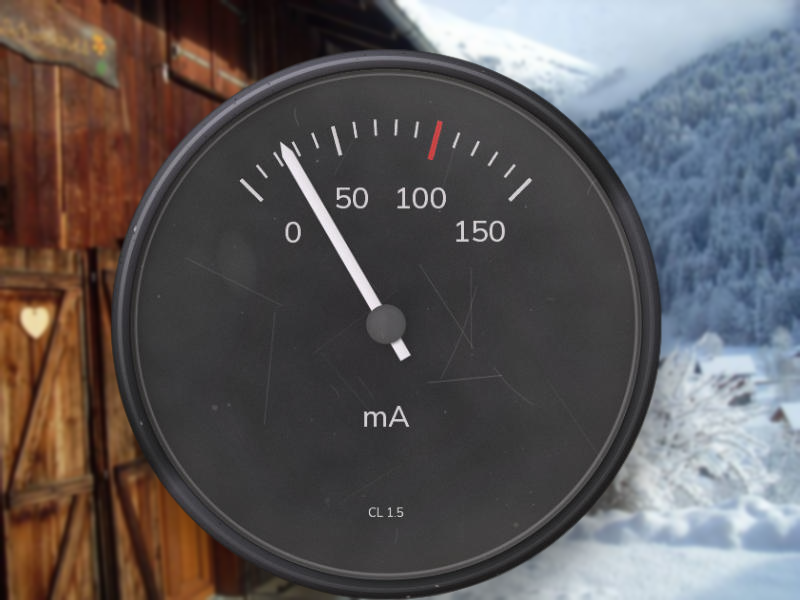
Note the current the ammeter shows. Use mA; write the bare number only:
25
